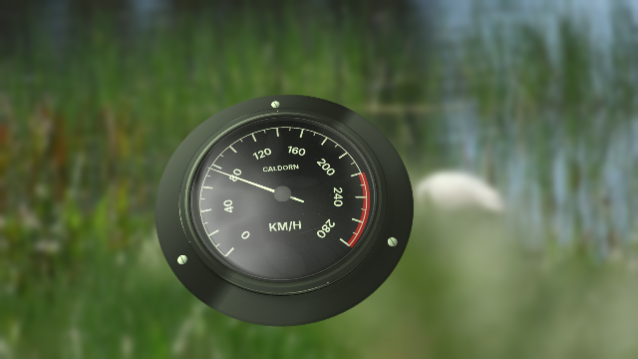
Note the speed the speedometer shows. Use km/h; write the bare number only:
75
